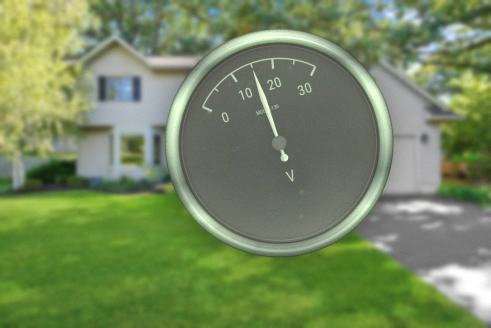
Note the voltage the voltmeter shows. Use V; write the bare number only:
15
